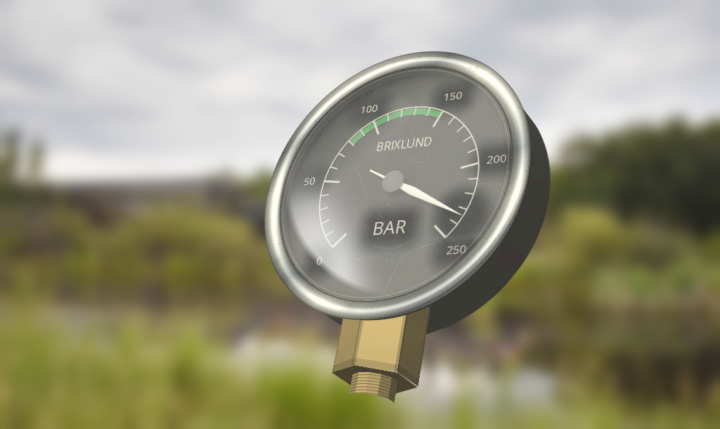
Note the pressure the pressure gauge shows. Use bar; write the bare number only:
235
